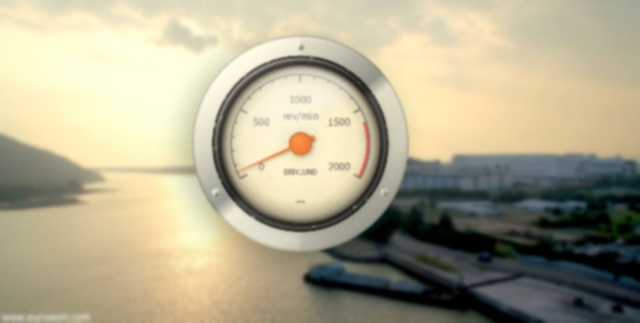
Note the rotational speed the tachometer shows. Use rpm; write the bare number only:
50
